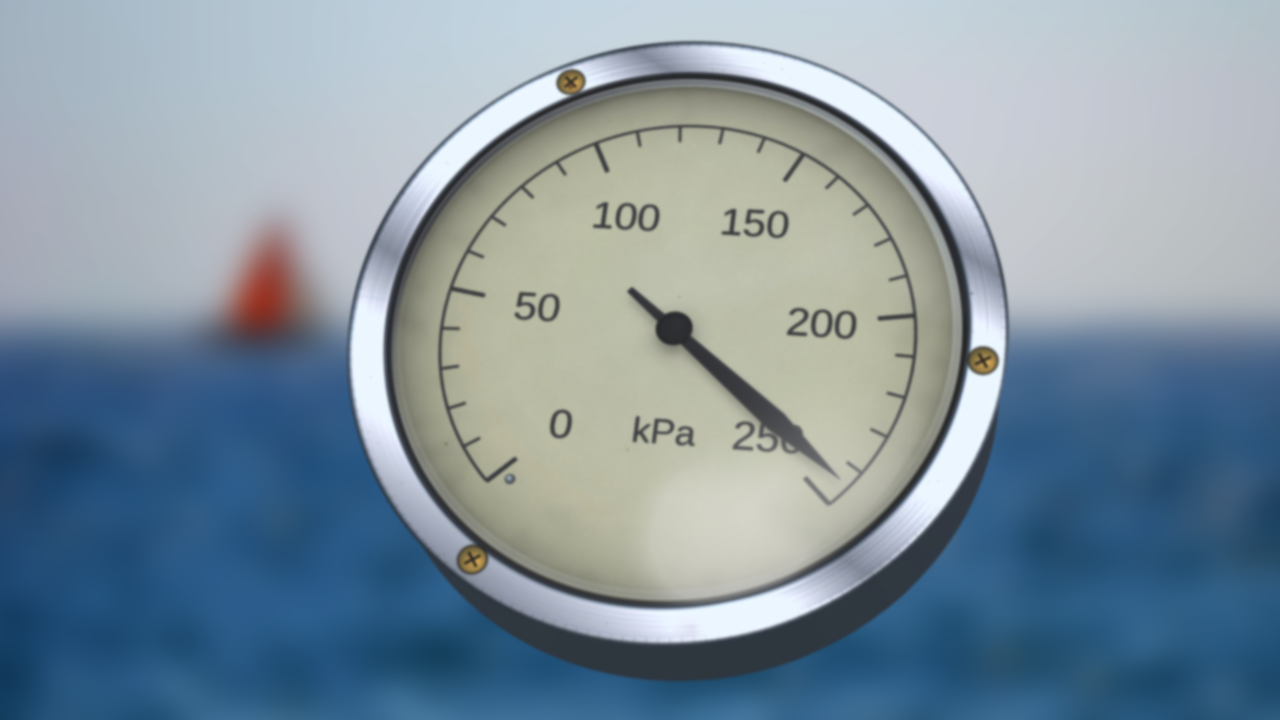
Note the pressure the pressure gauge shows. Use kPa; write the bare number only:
245
